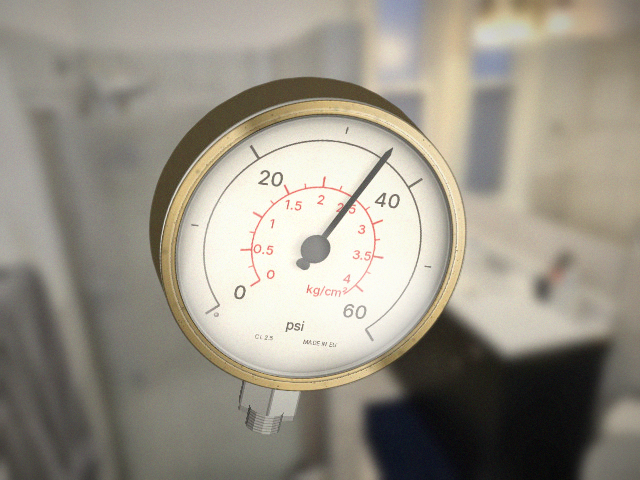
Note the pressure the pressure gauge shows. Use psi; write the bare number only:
35
